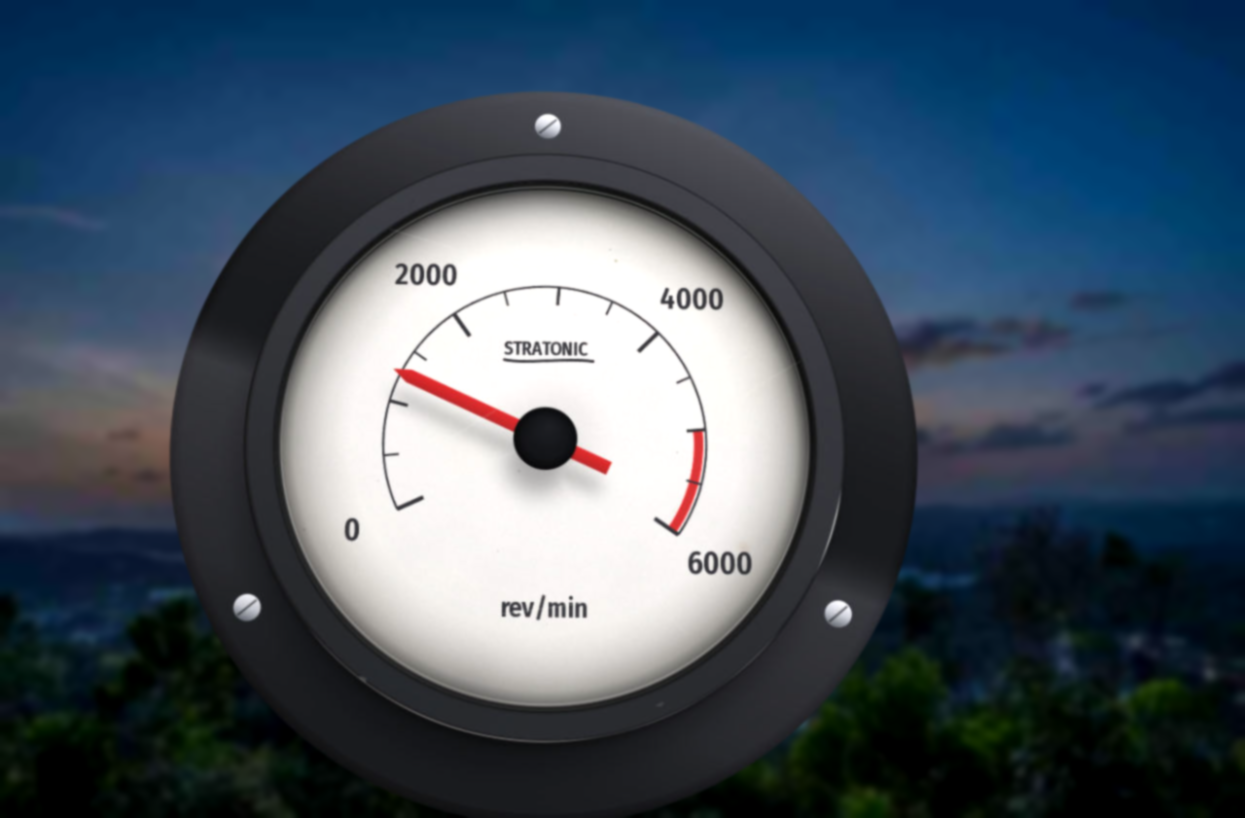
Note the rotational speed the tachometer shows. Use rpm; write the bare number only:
1250
